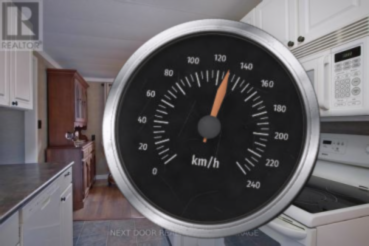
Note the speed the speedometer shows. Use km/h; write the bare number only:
130
